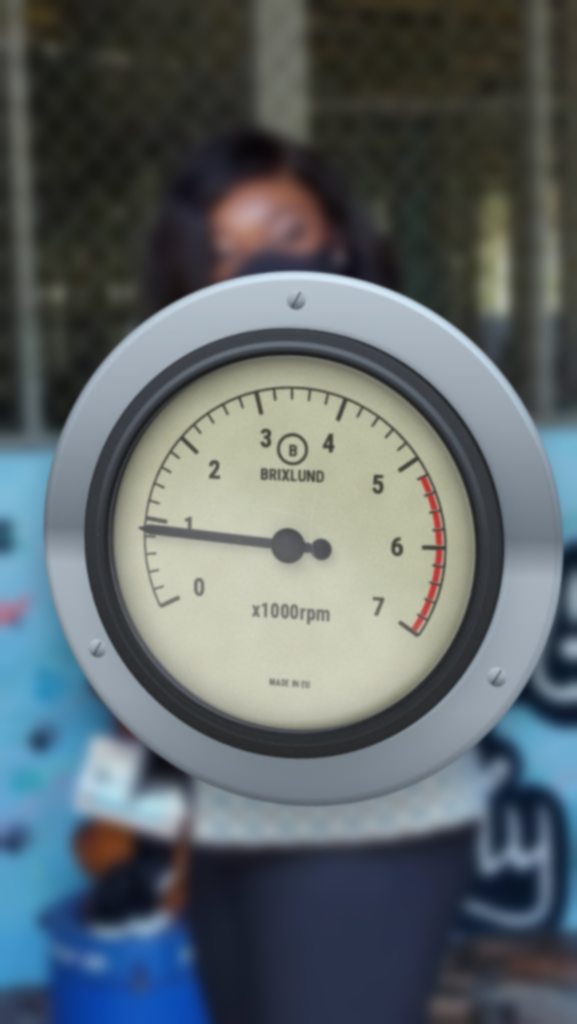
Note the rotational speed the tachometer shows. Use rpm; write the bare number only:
900
